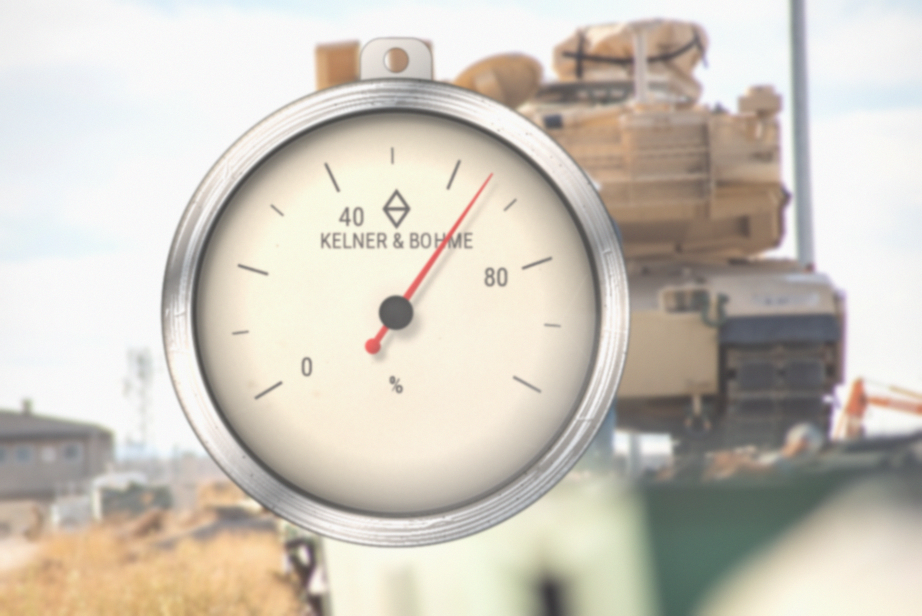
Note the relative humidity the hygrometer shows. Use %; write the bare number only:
65
